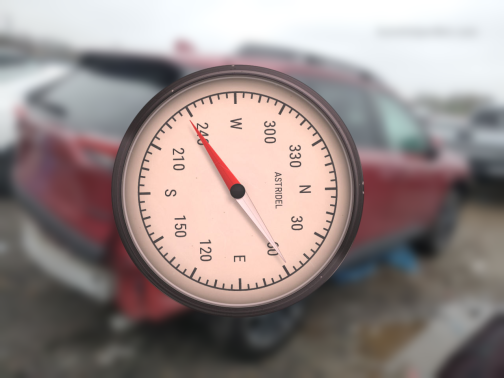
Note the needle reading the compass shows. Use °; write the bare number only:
237.5
